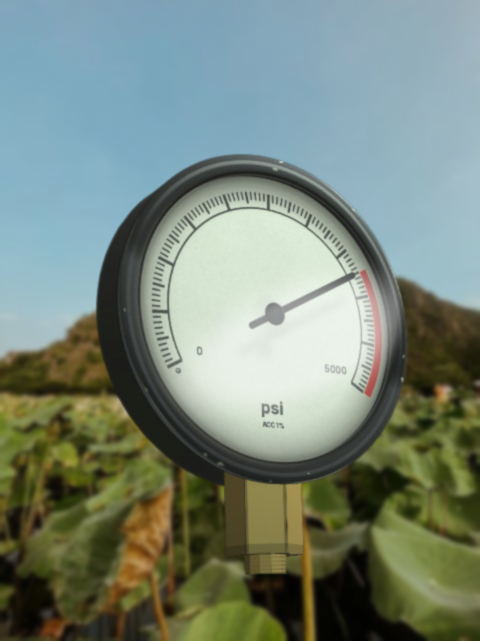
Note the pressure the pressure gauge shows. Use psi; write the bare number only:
3750
